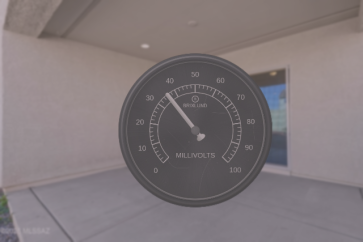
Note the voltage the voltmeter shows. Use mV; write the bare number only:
36
